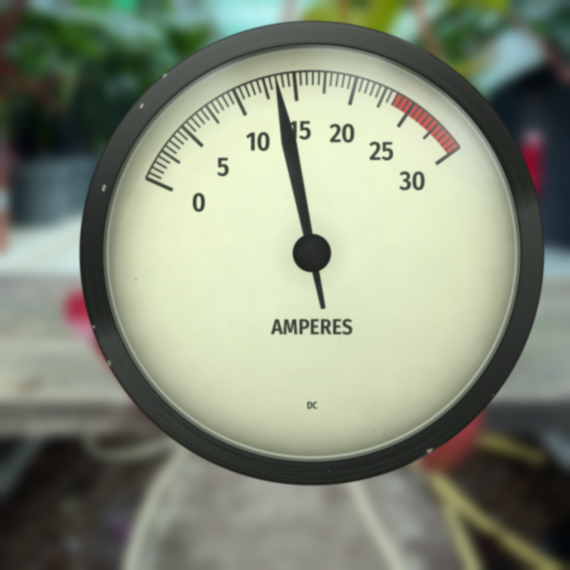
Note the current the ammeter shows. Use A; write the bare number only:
13.5
